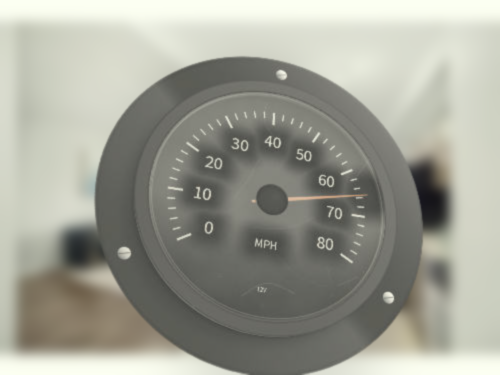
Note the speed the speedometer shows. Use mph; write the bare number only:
66
